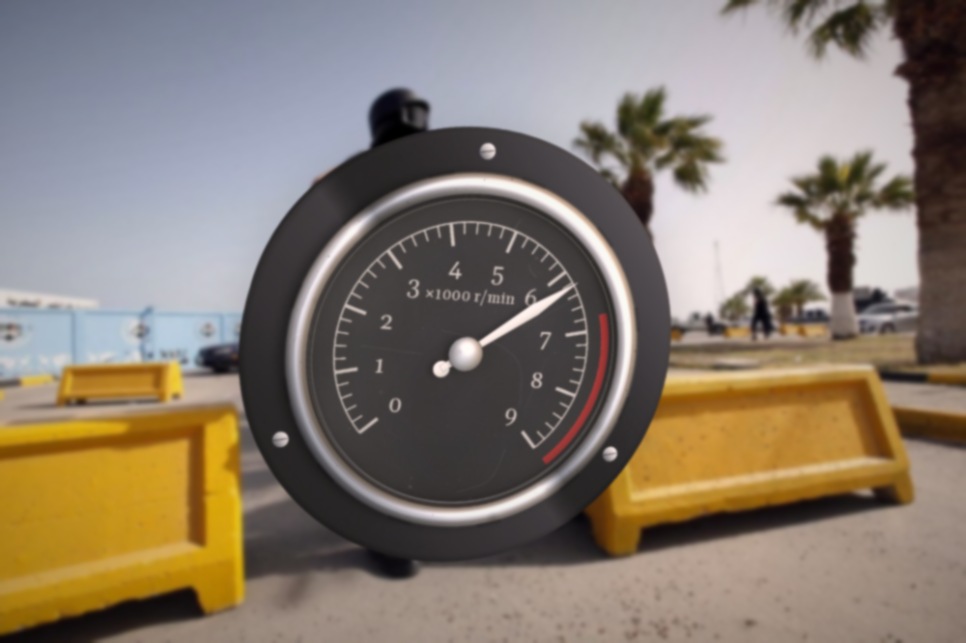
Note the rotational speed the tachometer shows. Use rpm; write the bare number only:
6200
